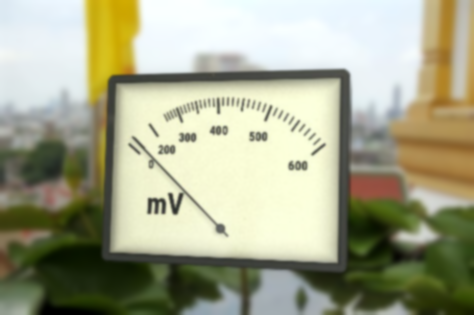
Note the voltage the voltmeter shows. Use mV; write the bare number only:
100
